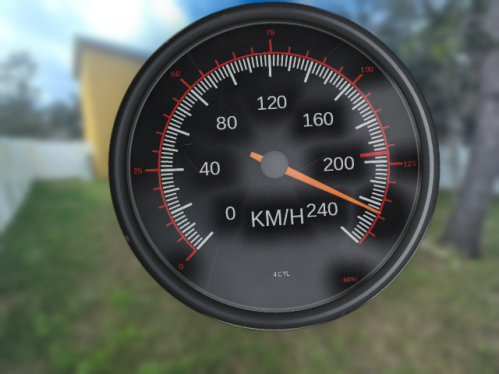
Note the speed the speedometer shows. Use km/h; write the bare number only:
224
